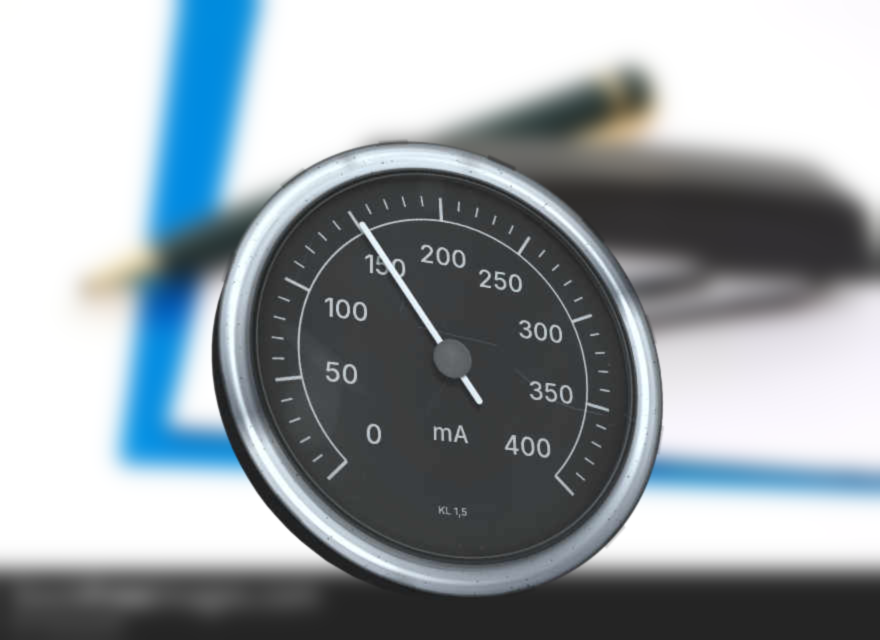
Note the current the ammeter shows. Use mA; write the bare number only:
150
